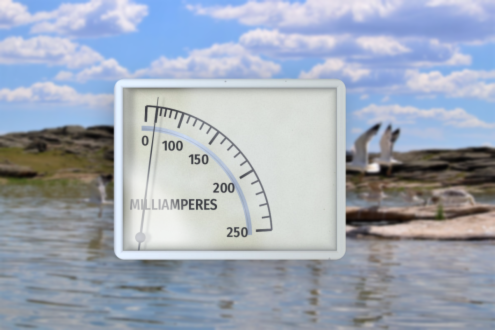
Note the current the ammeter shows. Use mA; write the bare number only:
50
